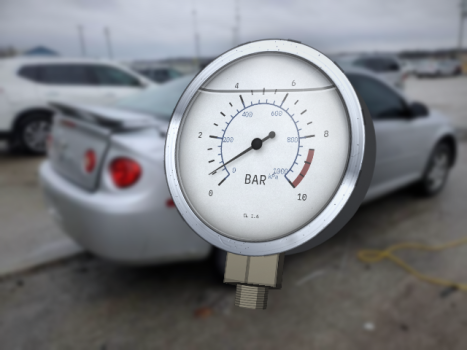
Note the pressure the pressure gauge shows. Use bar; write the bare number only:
0.5
